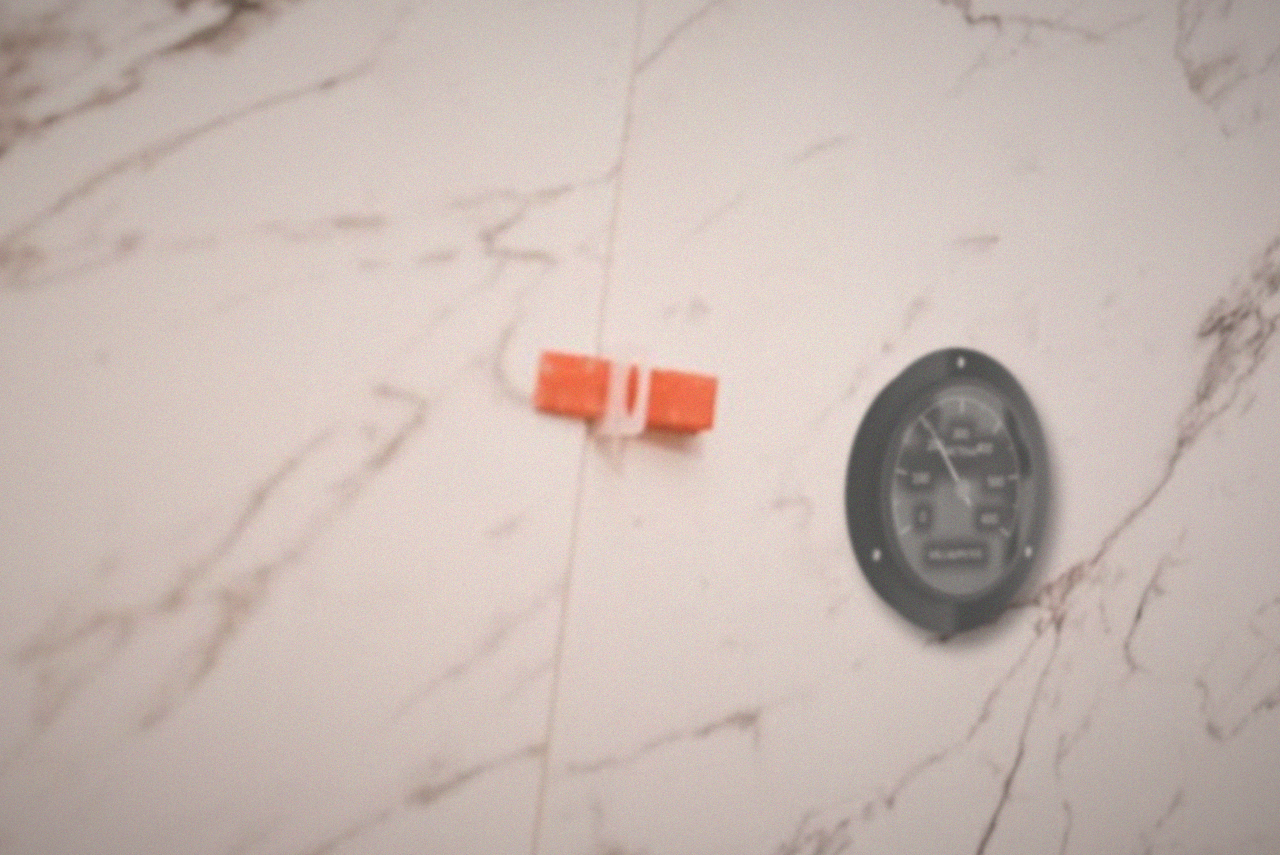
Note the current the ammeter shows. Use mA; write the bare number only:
200
